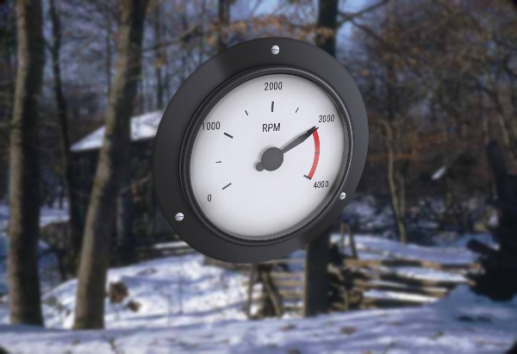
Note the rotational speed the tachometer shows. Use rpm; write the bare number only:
3000
